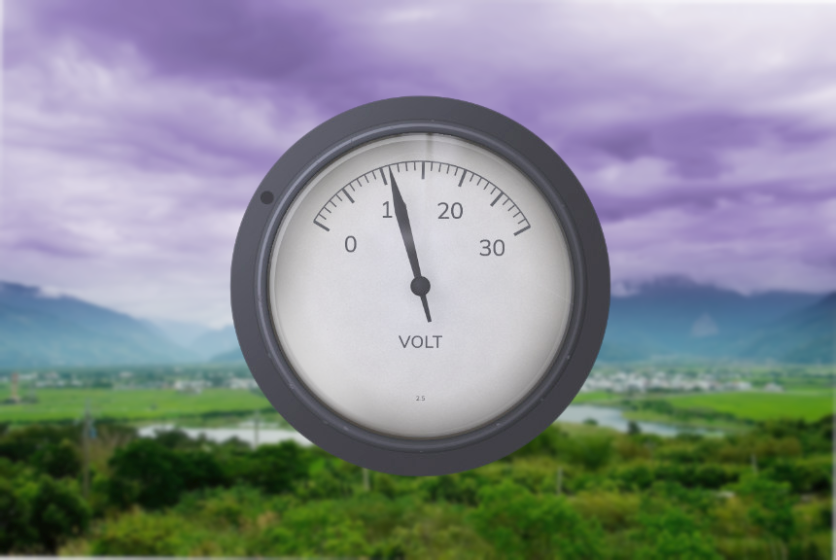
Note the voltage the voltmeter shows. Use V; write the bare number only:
11
